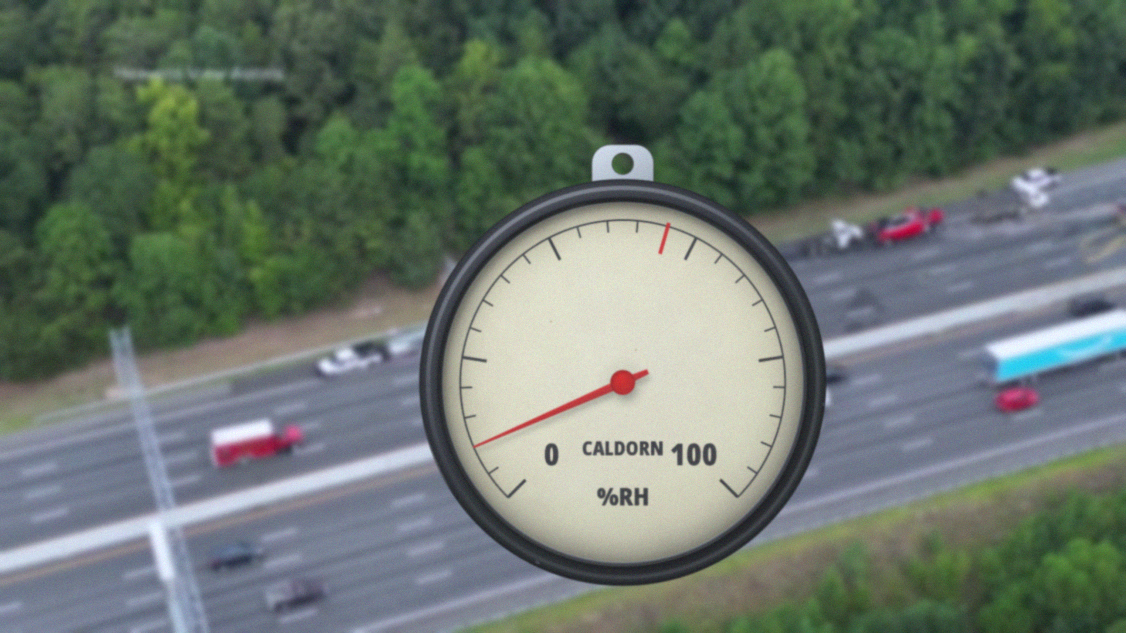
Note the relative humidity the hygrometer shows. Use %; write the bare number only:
8
